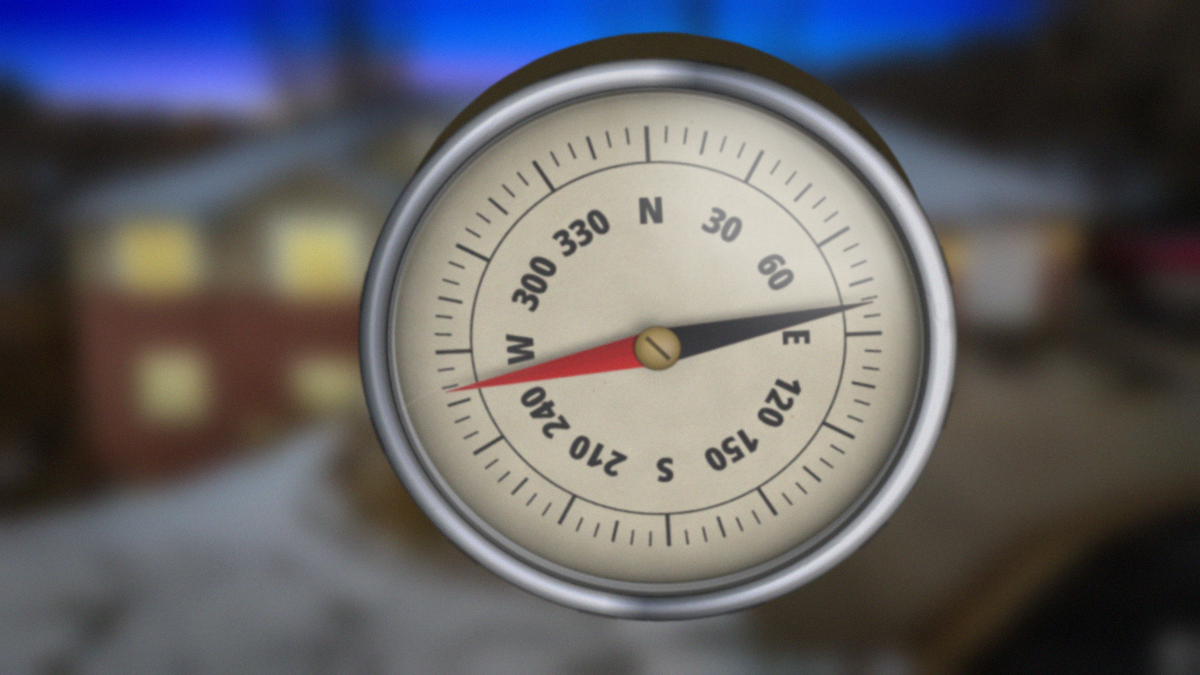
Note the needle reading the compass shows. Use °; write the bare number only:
260
